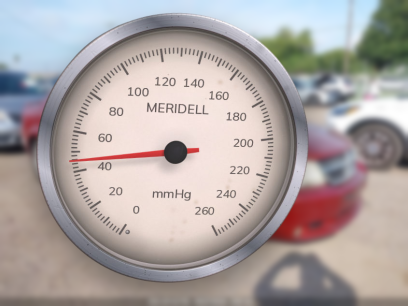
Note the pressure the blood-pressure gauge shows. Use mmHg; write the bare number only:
46
